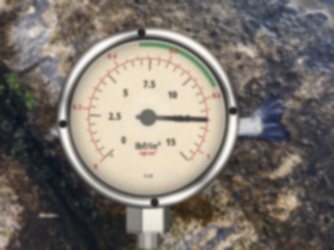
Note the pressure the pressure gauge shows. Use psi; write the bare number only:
12.5
